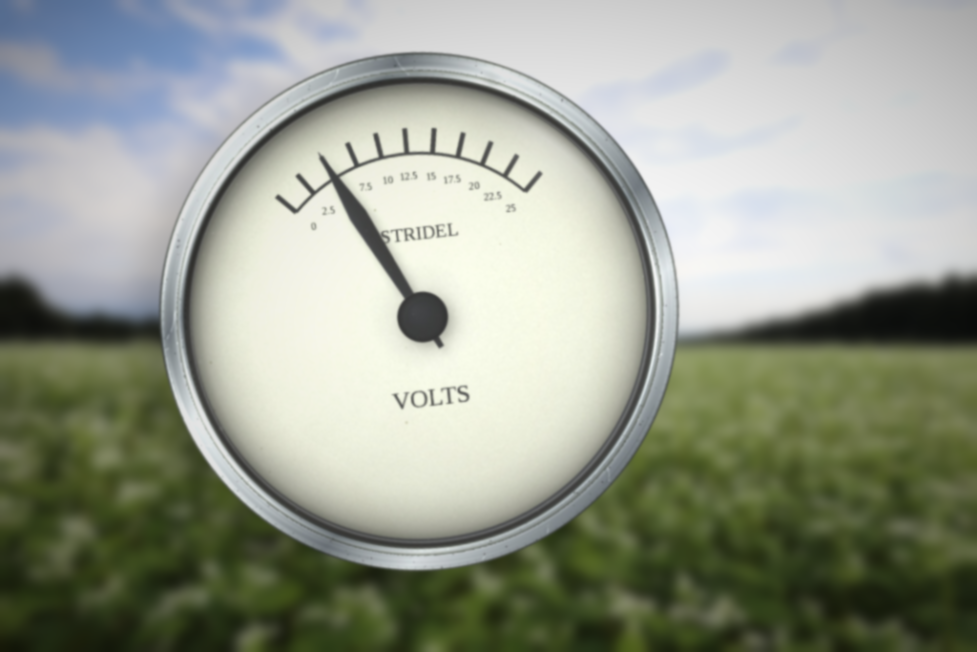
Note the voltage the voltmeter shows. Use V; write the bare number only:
5
